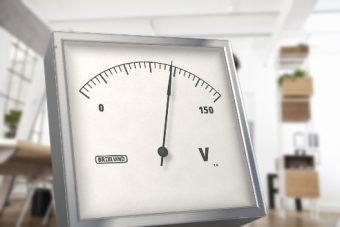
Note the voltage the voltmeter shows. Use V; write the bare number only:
95
